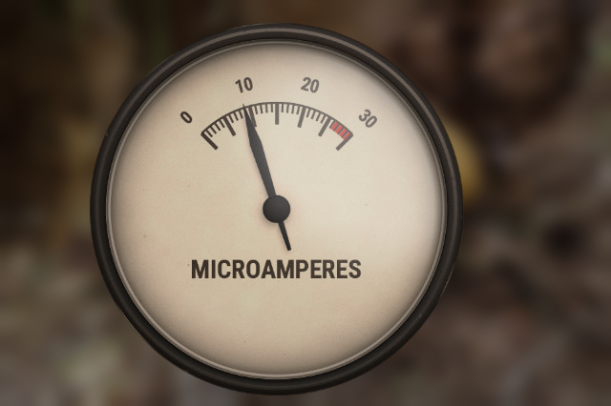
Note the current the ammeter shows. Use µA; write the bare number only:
9
